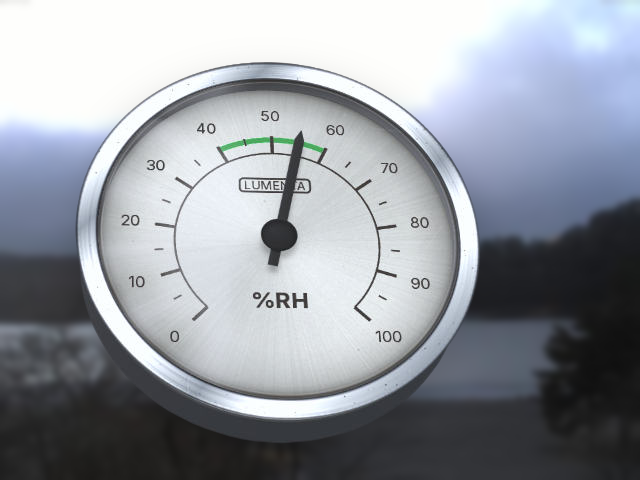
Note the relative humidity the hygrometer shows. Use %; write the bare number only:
55
